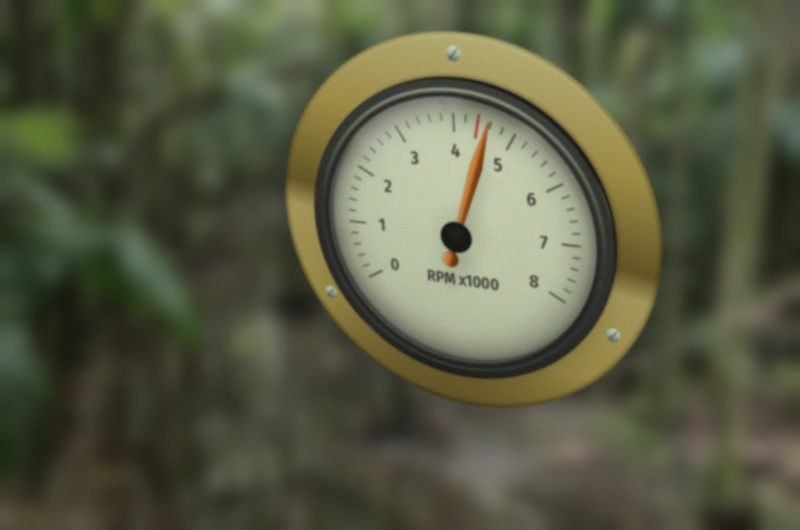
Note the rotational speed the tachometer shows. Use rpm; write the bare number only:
4600
